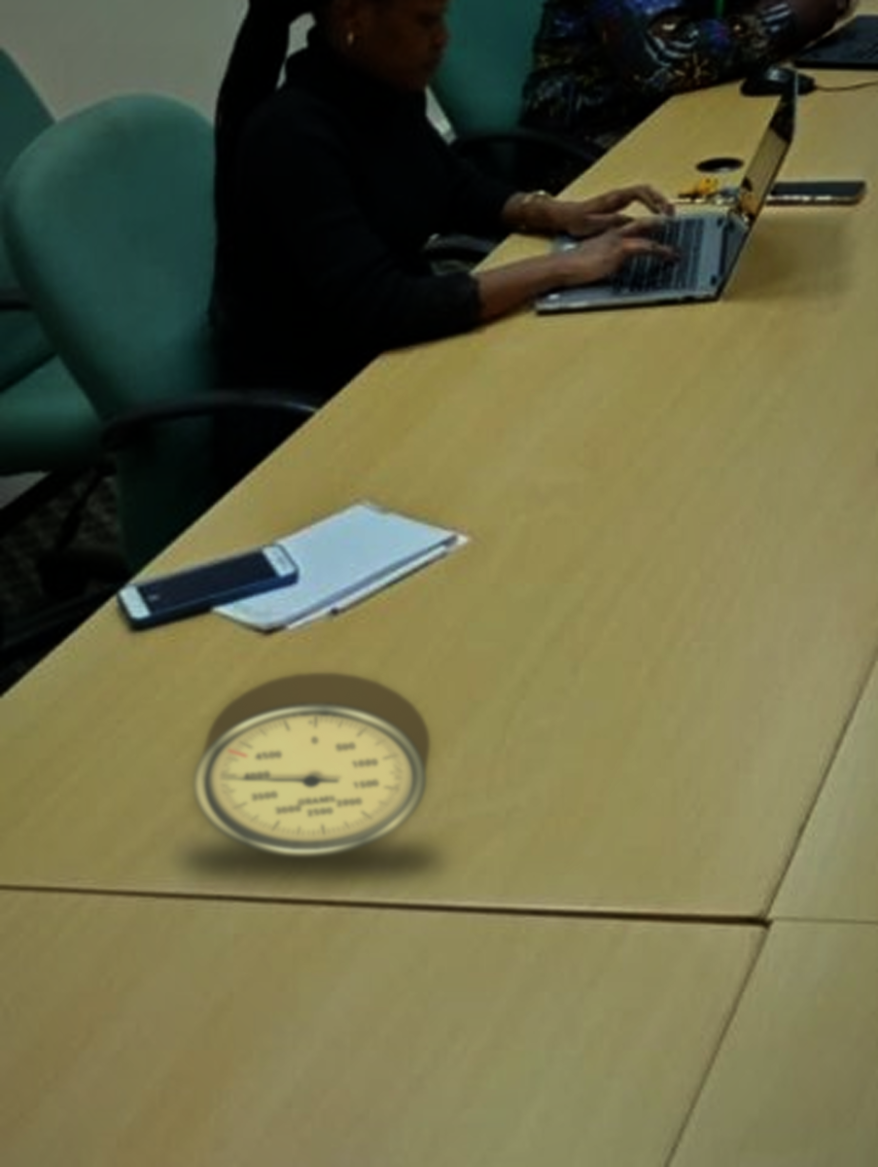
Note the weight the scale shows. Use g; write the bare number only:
4000
